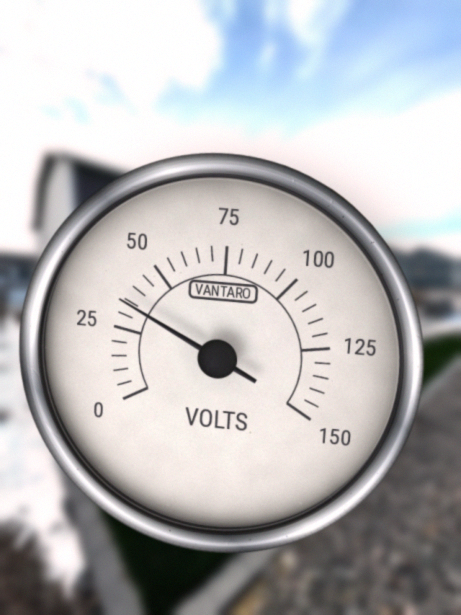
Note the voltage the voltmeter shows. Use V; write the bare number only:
35
